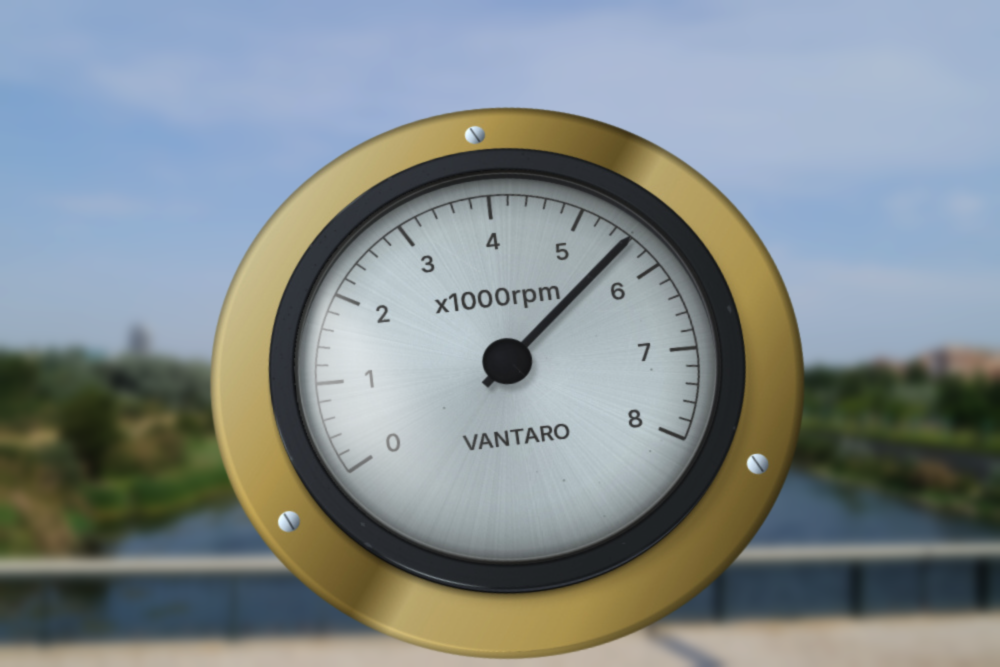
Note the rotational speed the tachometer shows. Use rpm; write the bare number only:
5600
